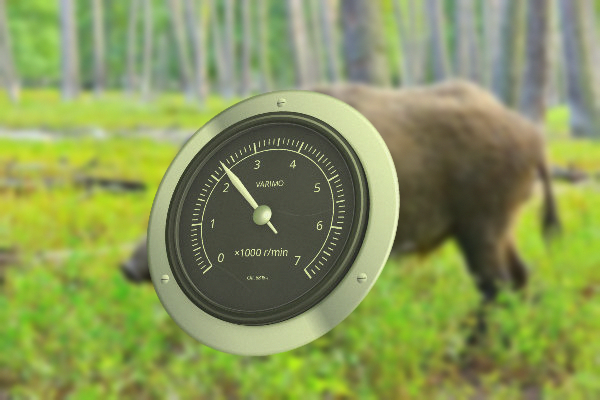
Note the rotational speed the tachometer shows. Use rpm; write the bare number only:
2300
